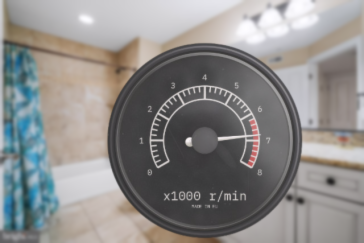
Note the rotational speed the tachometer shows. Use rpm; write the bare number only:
6800
